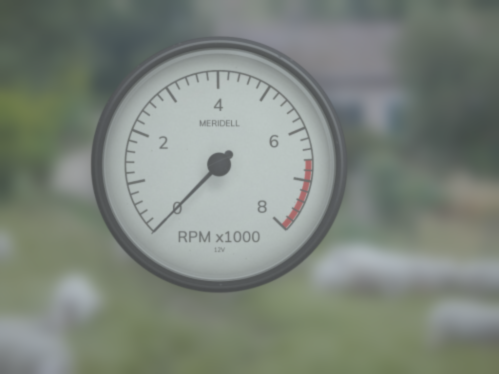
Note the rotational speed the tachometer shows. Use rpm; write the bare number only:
0
